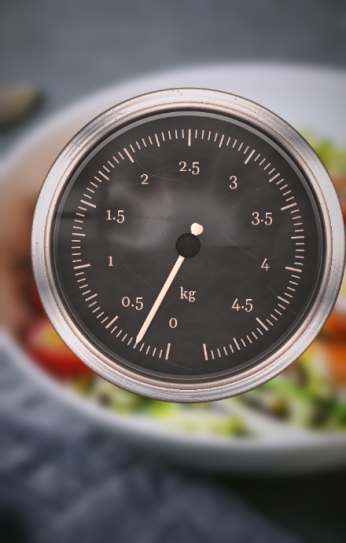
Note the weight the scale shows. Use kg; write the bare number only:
0.25
